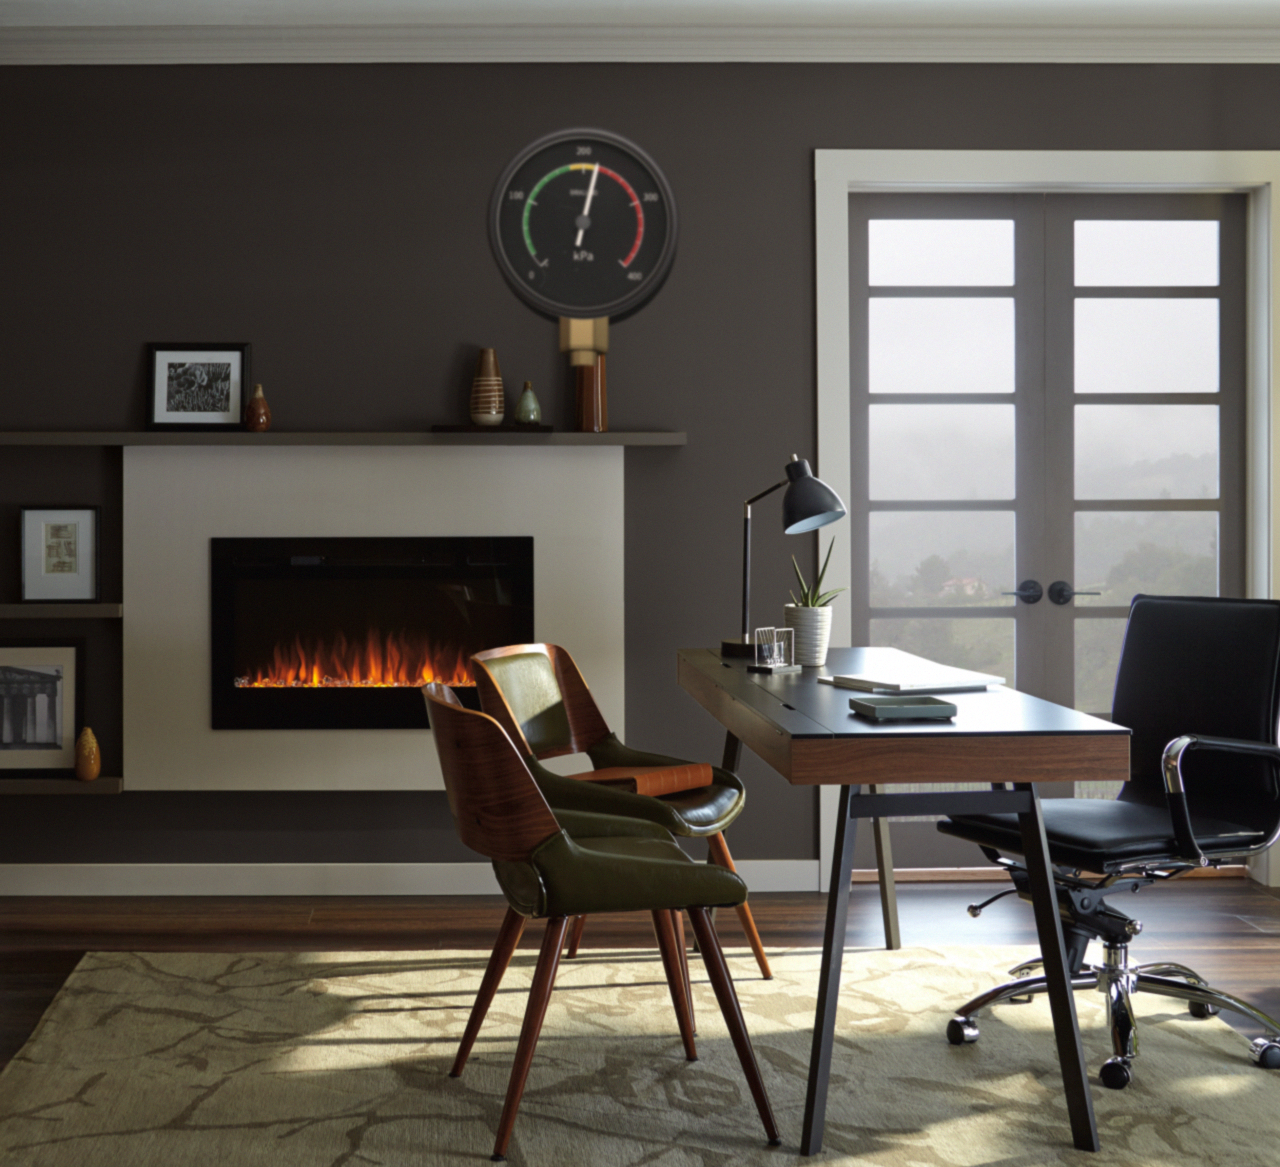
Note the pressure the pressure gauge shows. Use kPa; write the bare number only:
220
